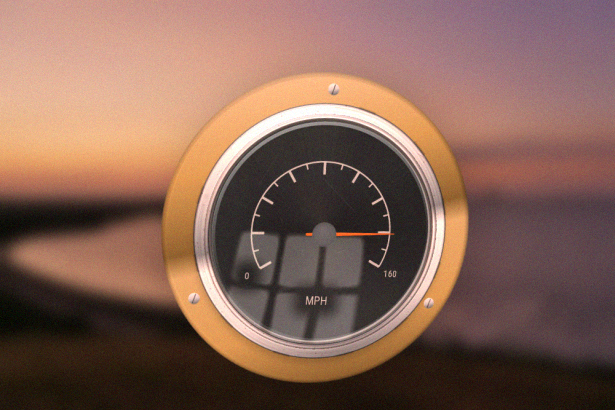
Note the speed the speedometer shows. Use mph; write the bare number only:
140
